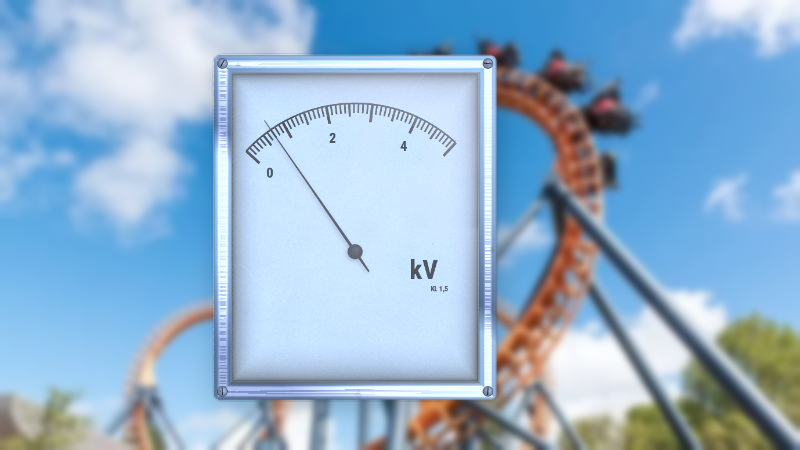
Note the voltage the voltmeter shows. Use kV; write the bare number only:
0.7
